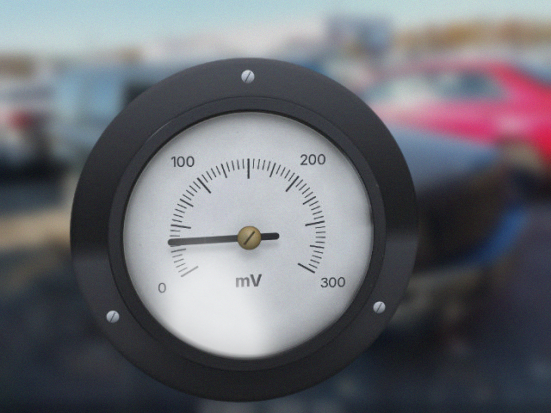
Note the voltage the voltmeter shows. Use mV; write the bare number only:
35
